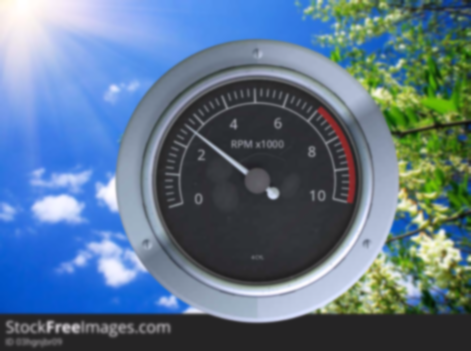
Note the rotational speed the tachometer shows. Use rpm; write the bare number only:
2600
